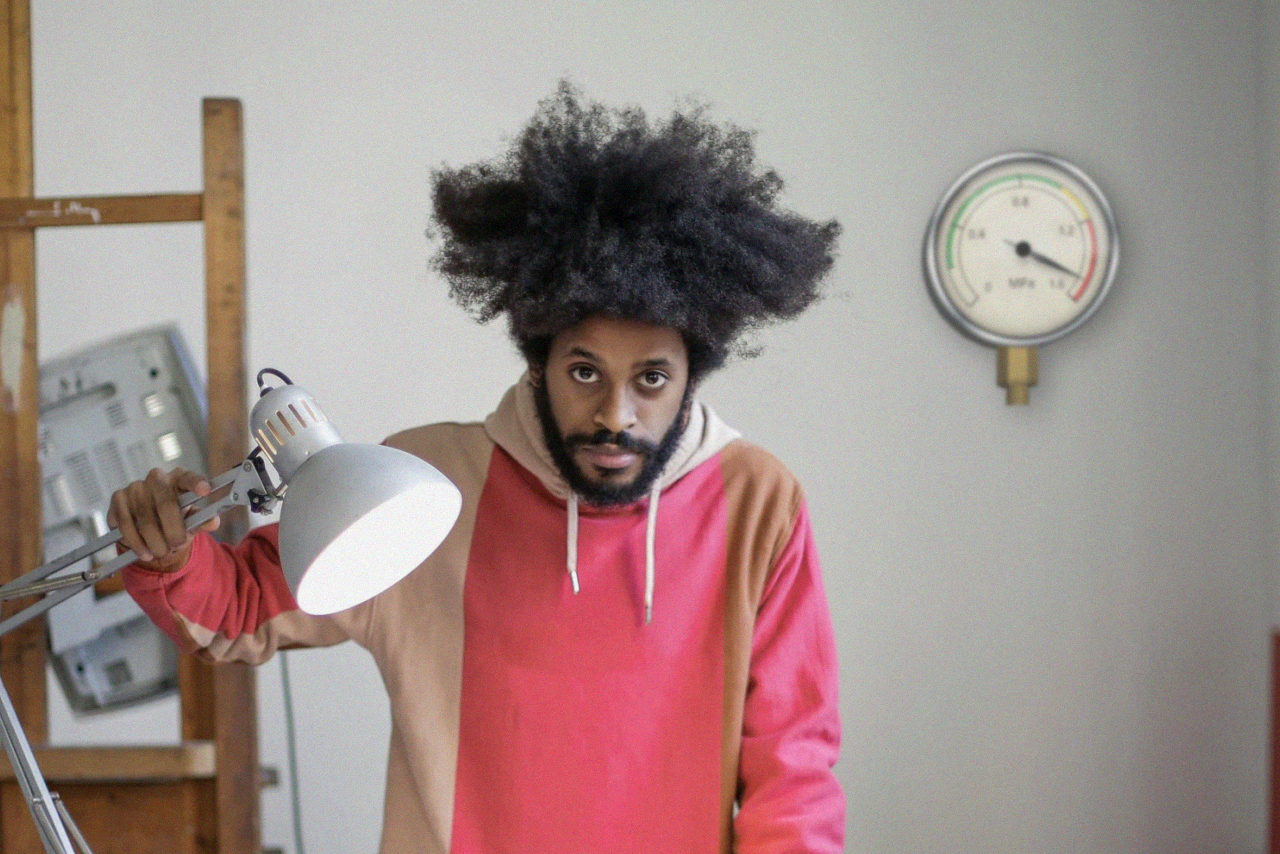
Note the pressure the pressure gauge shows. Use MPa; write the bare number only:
1.5
